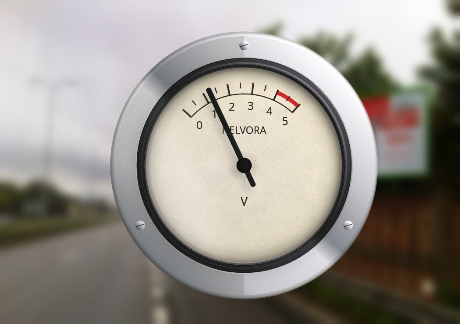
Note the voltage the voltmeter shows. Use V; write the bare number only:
1.25
